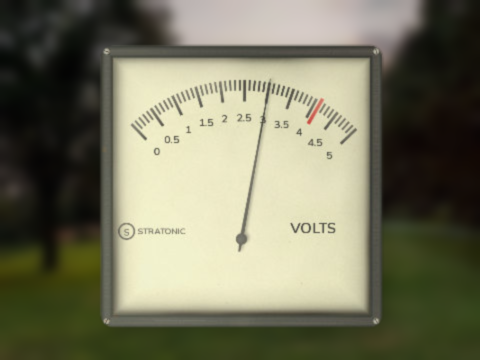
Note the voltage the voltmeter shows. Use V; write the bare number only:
3
